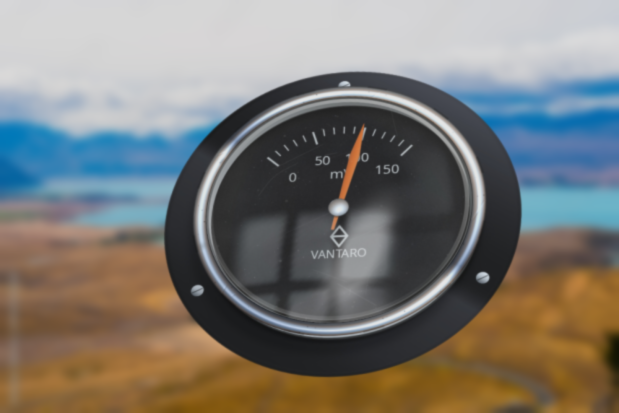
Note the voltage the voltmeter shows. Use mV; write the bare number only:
100
